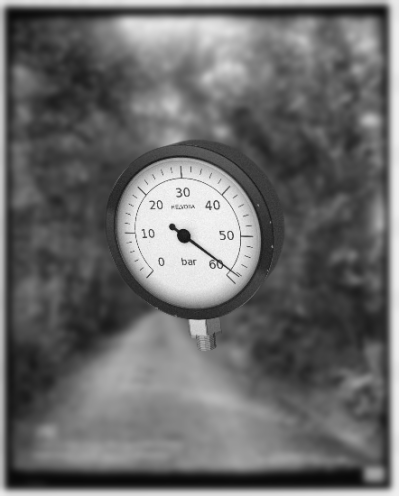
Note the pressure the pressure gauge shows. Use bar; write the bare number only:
58
